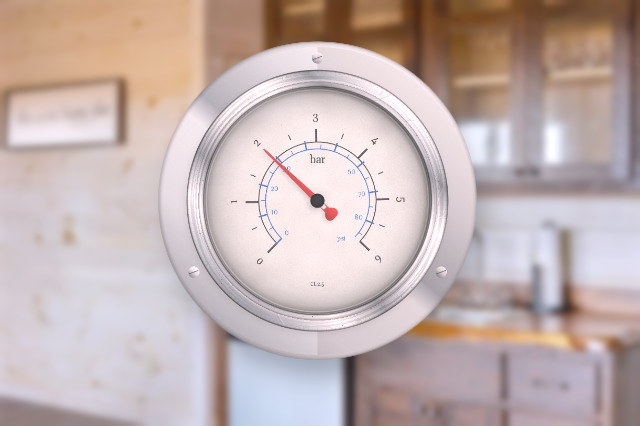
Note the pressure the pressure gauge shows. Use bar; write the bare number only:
2
